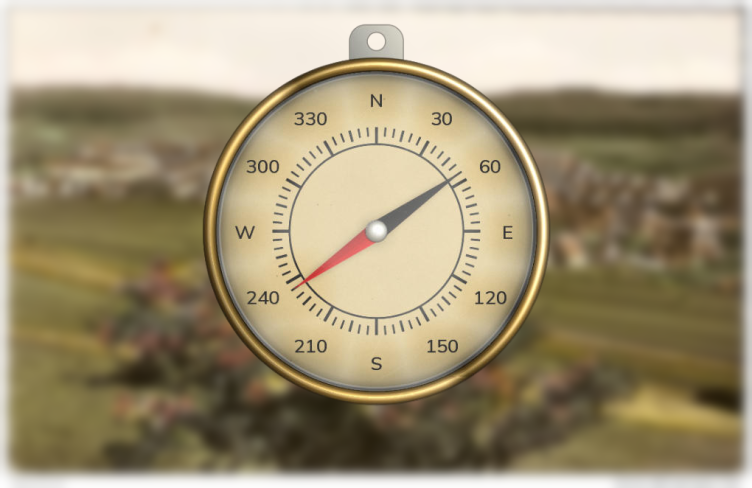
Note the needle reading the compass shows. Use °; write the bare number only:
235
